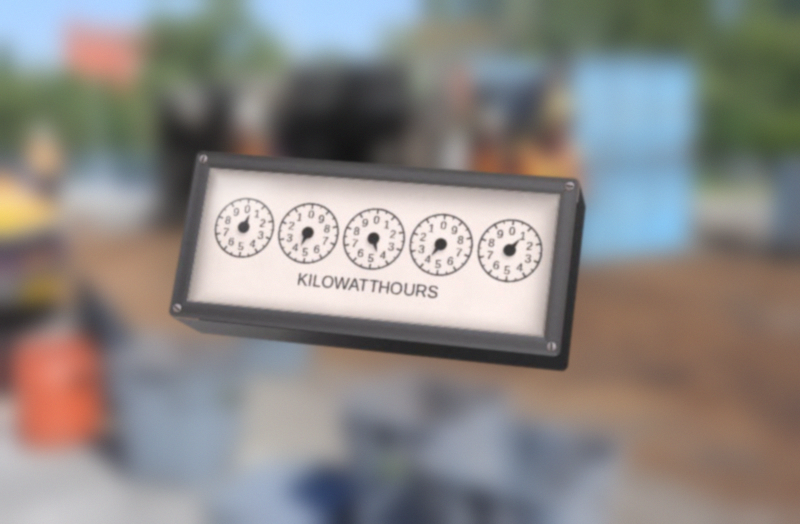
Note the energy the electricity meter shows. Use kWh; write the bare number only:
4441
